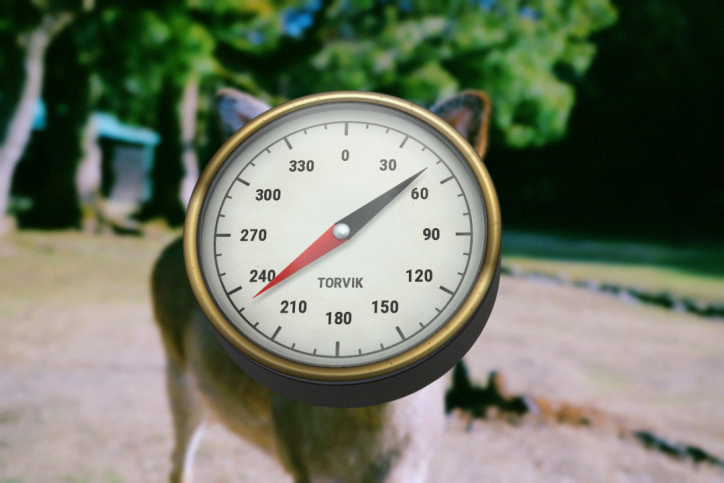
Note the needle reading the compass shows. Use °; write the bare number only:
230
